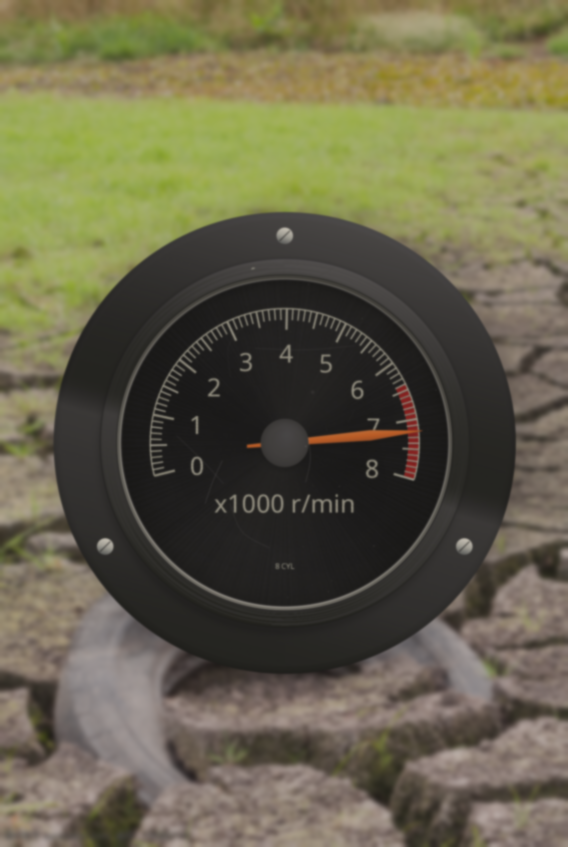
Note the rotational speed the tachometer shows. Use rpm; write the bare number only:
7200
